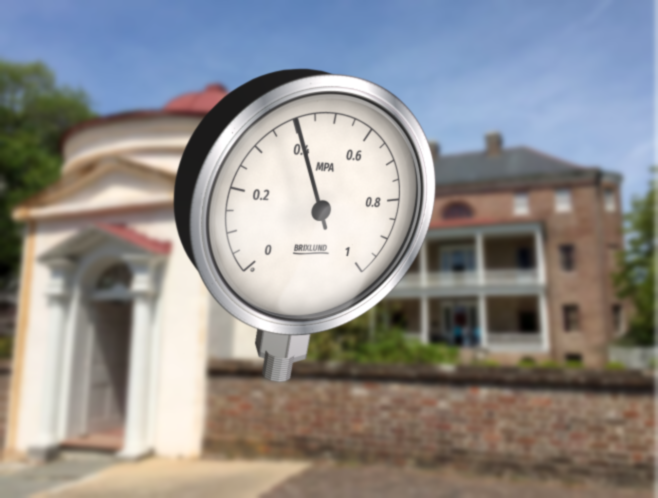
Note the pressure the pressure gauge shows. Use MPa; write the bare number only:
0.4
